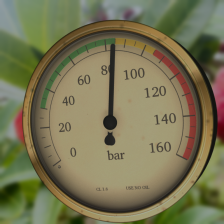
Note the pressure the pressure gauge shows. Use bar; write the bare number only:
85
